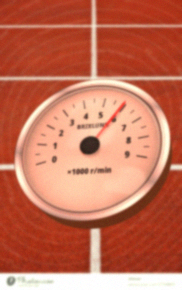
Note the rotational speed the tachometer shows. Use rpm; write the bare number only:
6000
